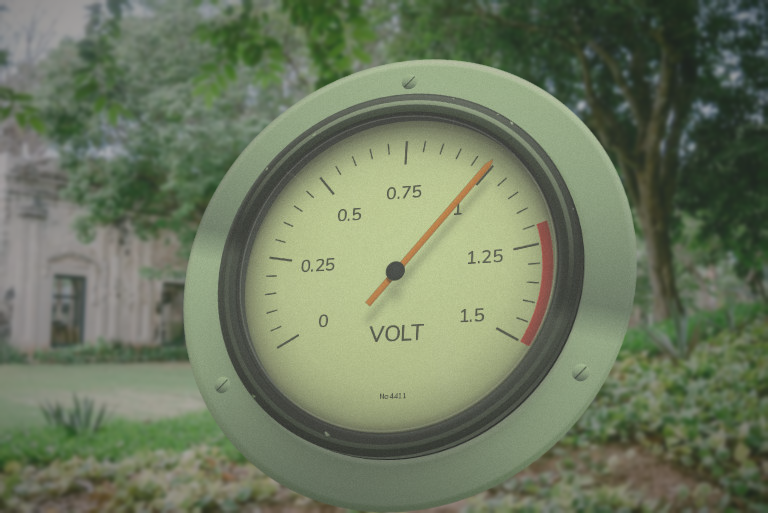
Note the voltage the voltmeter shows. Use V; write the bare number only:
1
